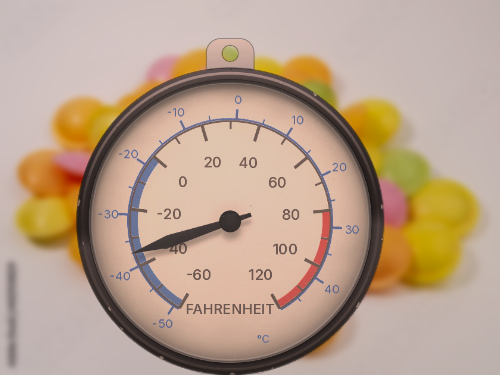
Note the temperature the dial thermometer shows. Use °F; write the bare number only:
-35
